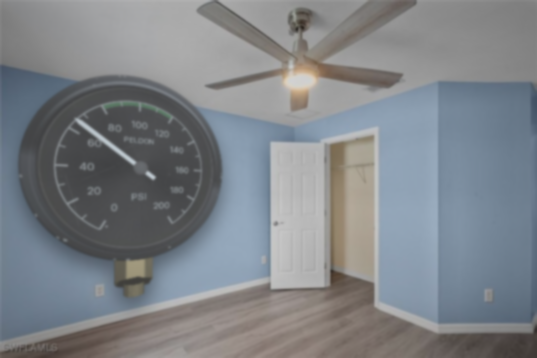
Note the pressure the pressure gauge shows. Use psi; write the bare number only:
65
